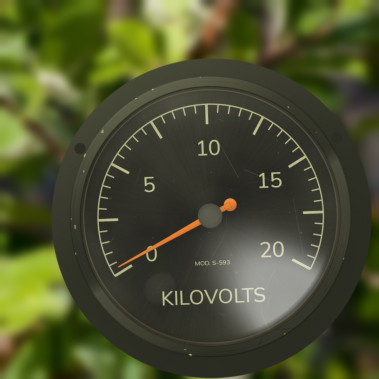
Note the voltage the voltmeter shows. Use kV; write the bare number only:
0.25
